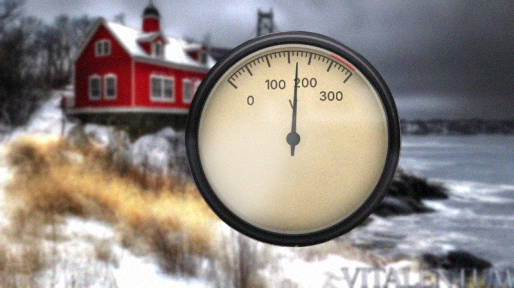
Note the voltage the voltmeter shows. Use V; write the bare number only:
170
